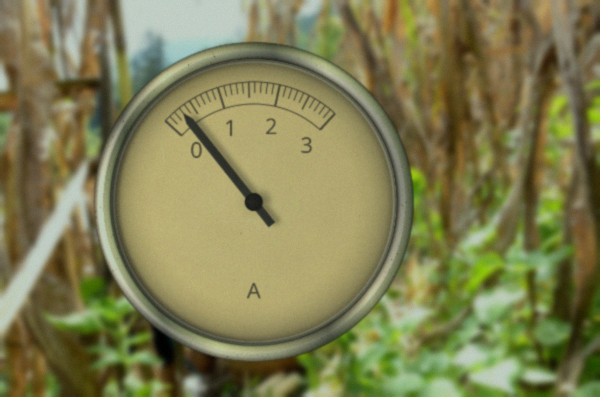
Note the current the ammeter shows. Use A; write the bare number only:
0.3
